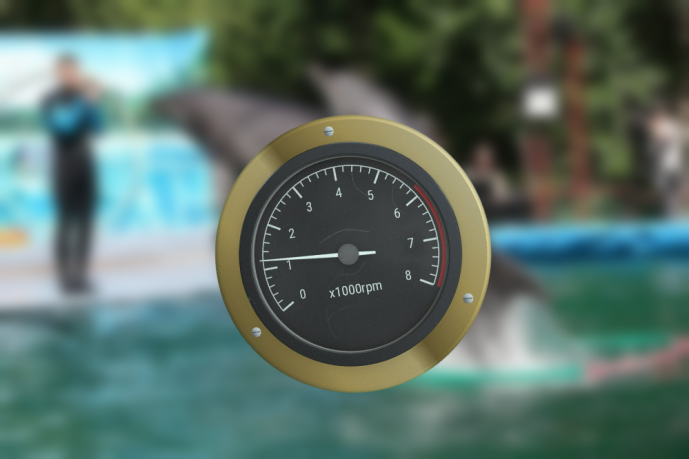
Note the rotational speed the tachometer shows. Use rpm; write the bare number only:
1200
